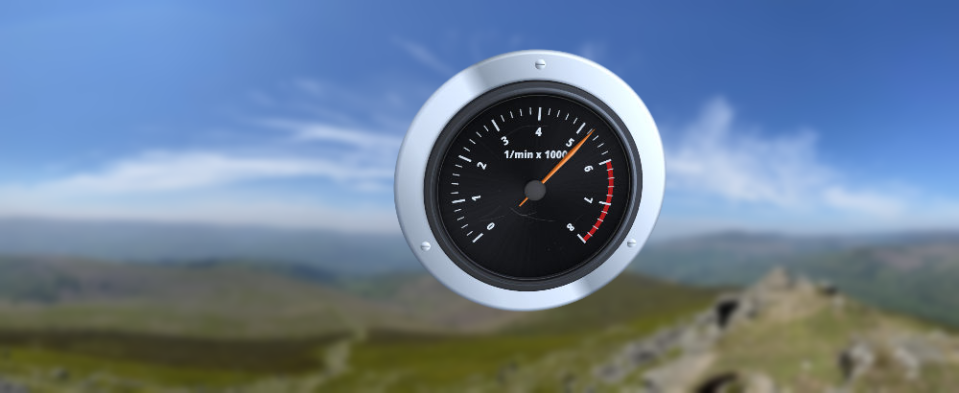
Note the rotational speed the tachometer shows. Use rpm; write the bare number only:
5200
